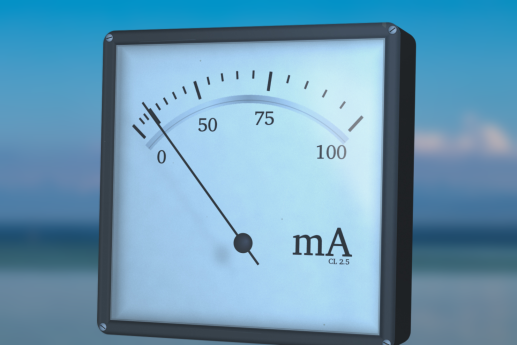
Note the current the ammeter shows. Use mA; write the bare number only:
25
